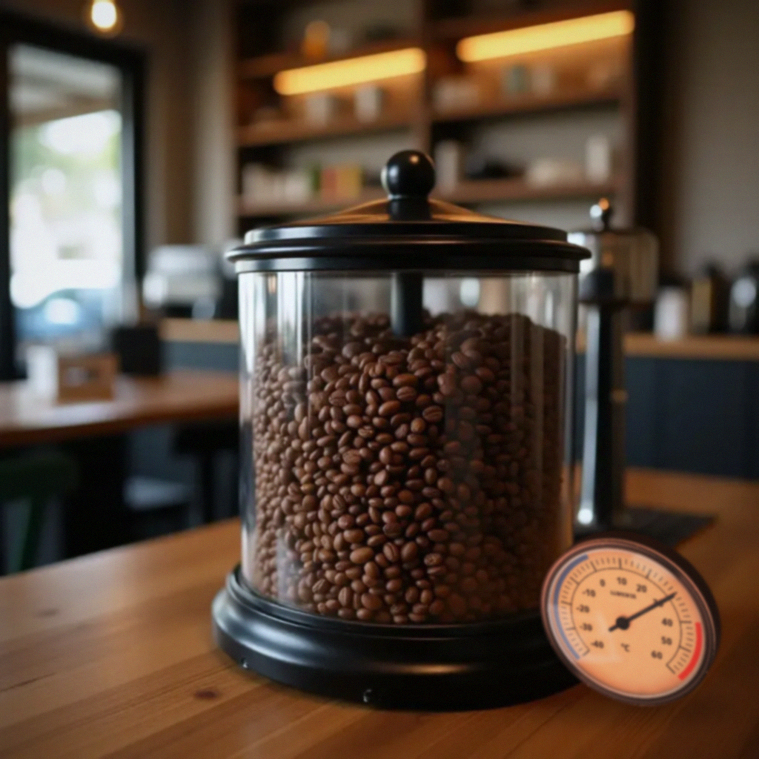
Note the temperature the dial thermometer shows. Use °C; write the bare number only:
30
